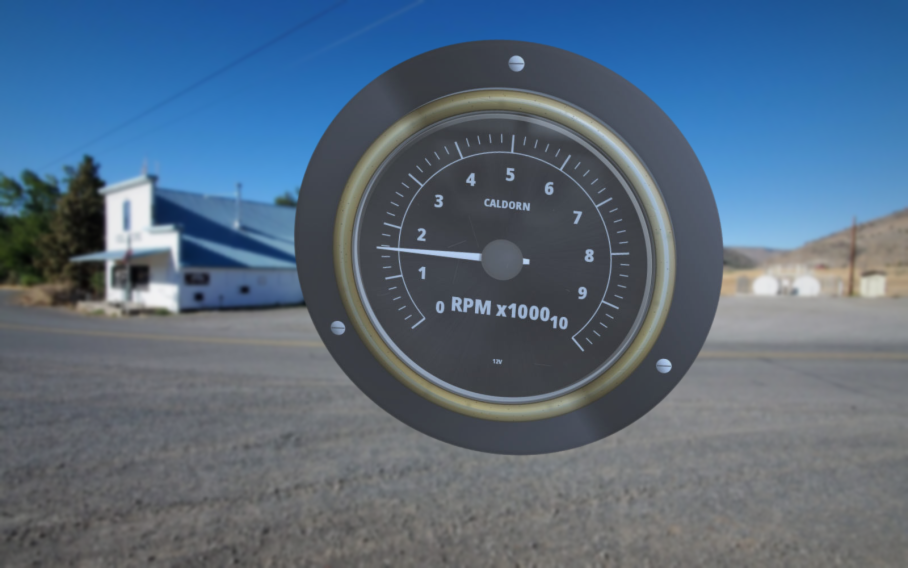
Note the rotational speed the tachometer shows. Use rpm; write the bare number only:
1600
